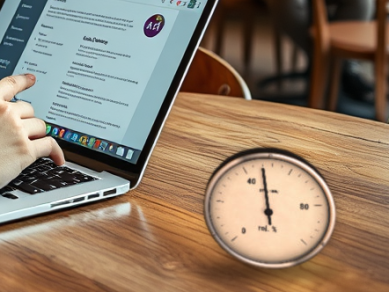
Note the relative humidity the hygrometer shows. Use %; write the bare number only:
48
